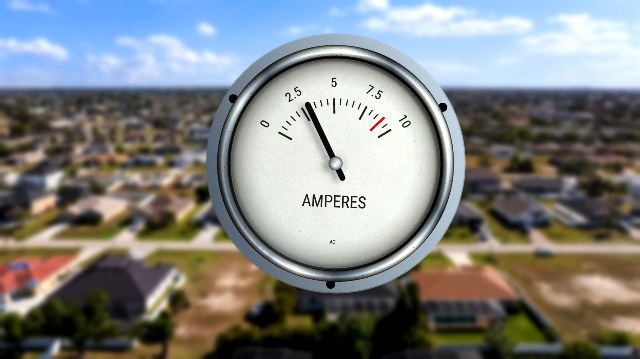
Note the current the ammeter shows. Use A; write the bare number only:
3
